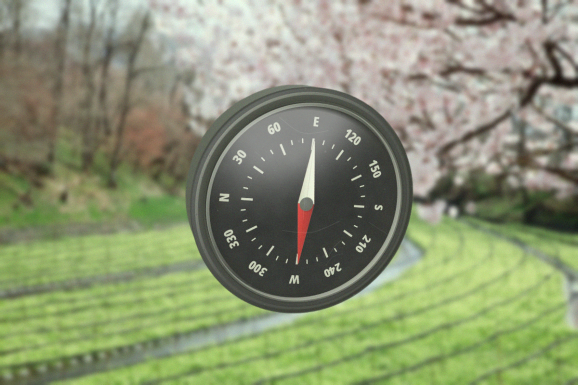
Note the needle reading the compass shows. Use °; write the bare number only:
270
